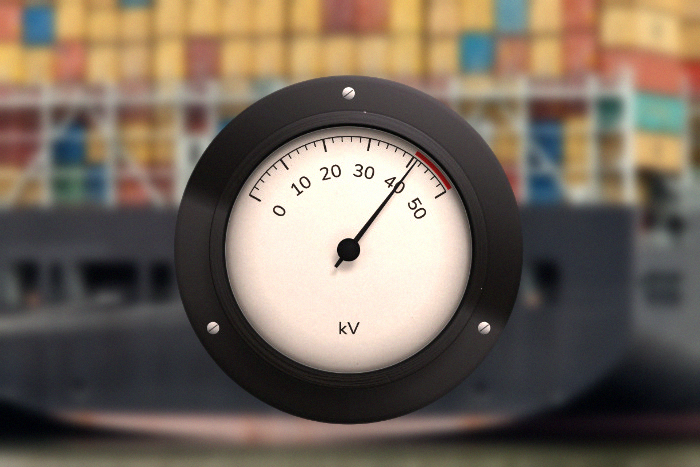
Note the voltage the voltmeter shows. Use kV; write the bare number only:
41
